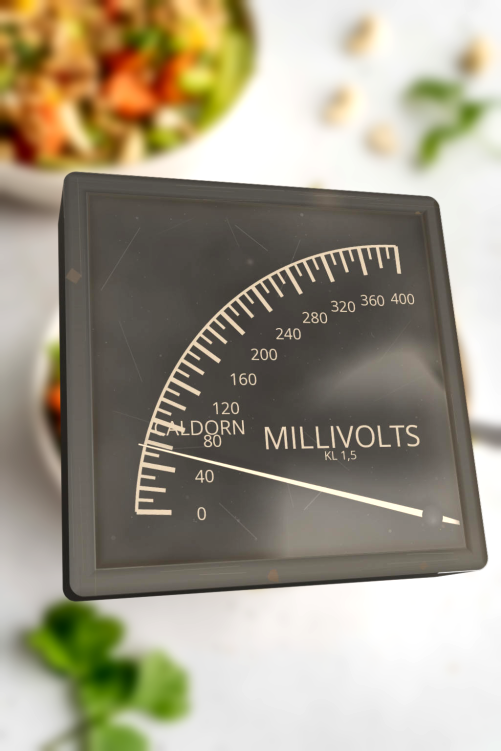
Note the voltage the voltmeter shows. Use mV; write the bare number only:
55
